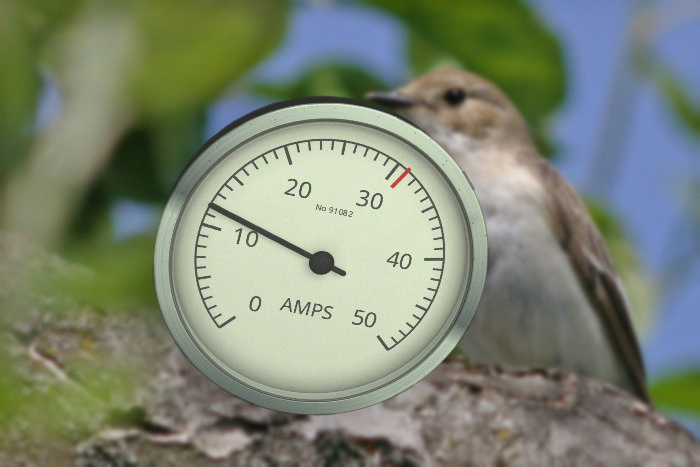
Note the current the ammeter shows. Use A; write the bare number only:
12
